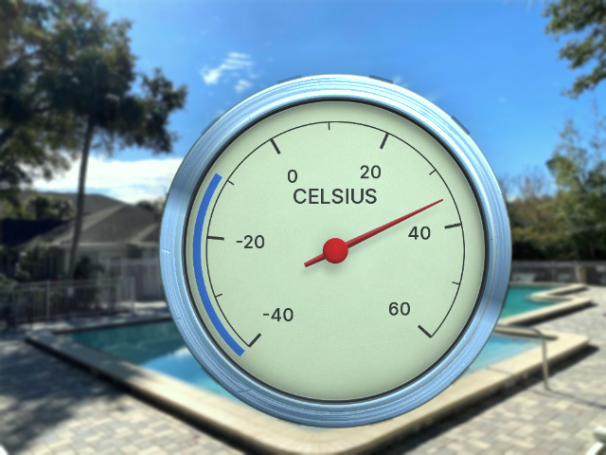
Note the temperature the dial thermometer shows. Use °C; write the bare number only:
35
